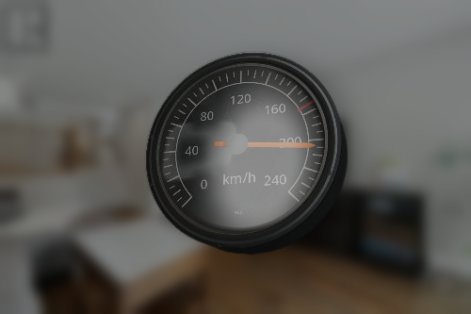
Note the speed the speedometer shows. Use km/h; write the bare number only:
205
